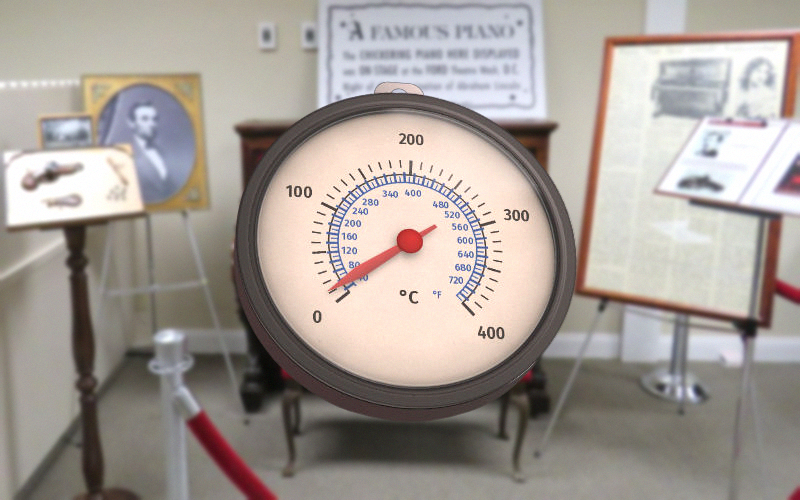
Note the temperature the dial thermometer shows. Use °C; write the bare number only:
10
